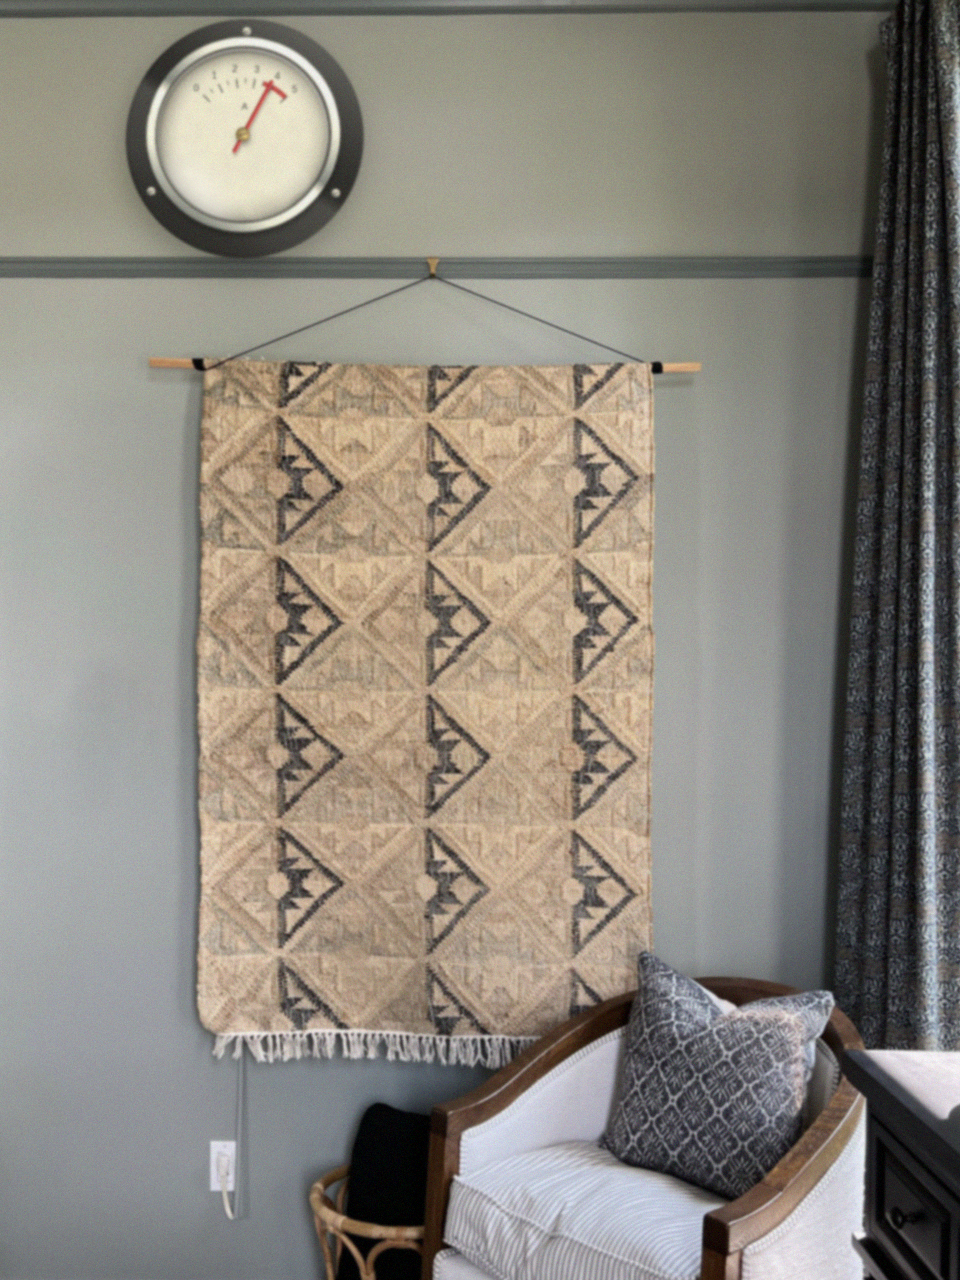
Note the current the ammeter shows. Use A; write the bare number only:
4
